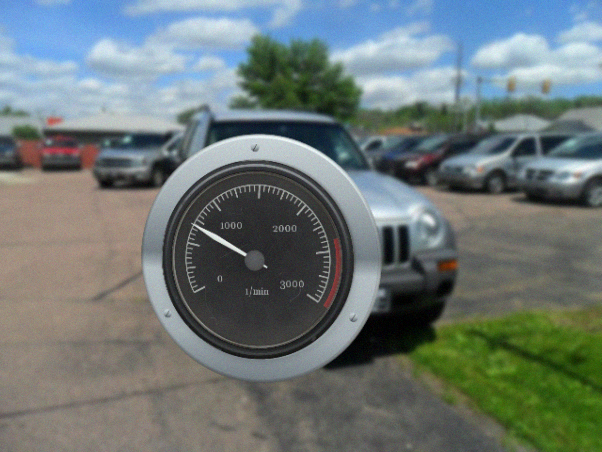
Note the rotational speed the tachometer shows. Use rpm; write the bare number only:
700
